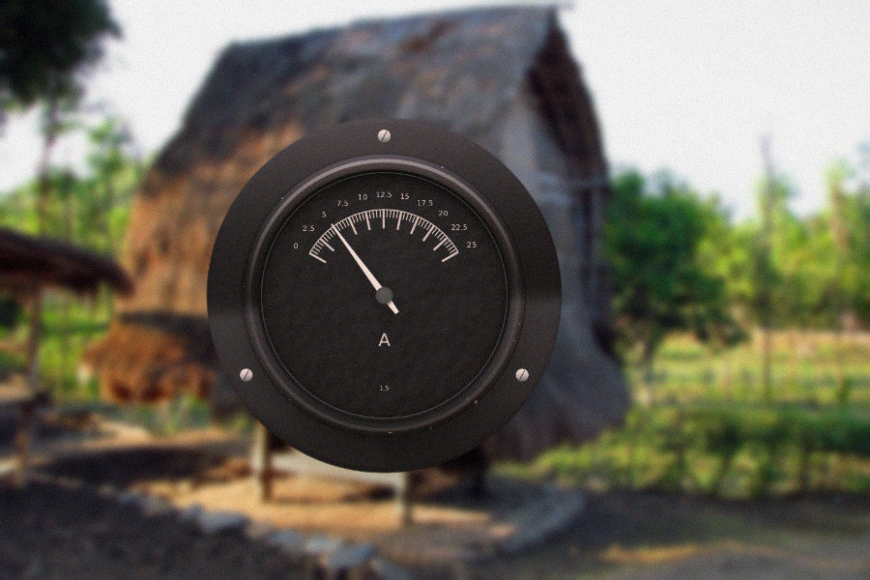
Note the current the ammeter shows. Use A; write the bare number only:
5
